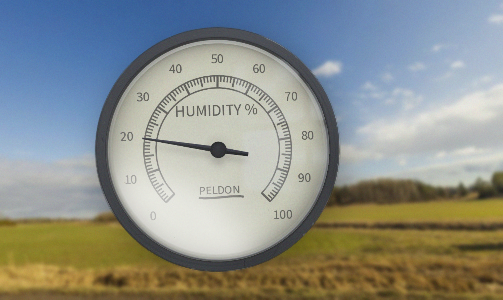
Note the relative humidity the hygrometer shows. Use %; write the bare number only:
20
